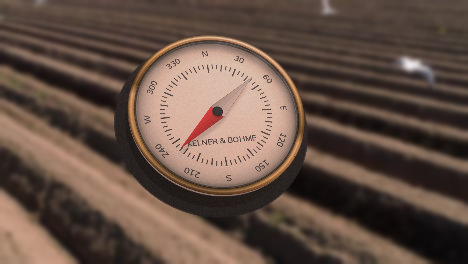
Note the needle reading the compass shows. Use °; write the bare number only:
230
